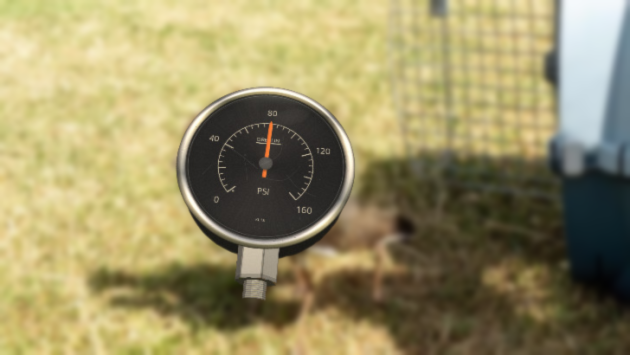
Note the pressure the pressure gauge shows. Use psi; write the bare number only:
80
